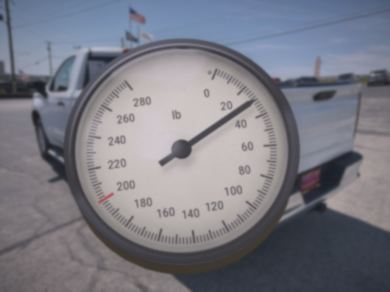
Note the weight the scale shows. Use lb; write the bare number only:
30
